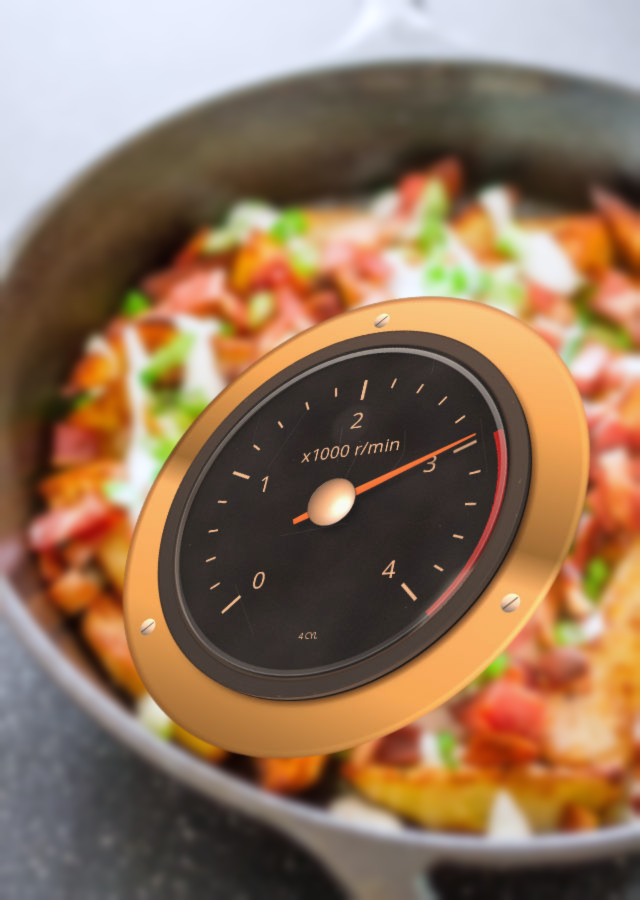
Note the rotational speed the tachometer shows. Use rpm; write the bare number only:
3000
